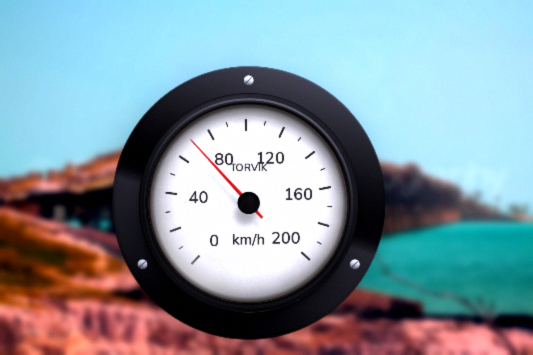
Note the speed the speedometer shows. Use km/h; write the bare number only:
70
